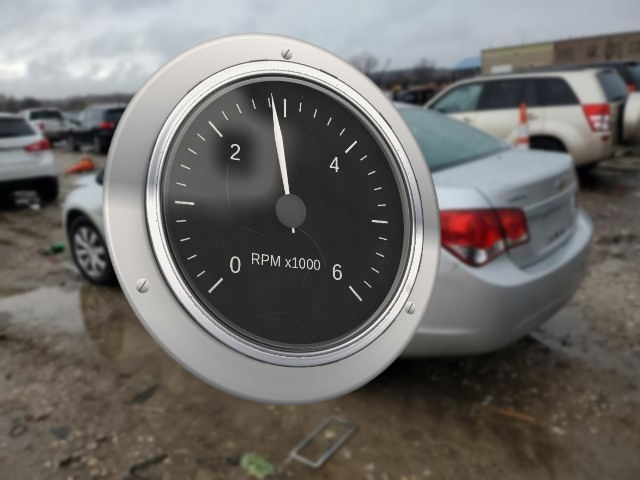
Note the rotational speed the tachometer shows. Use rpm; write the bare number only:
2800
